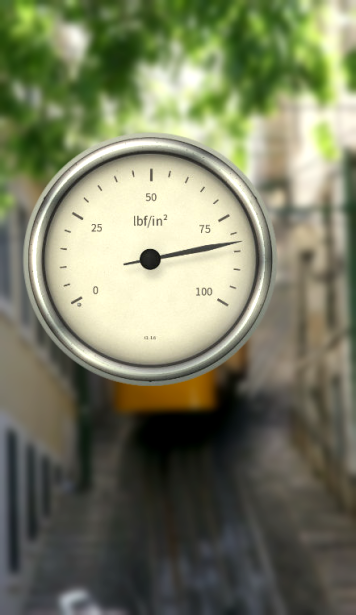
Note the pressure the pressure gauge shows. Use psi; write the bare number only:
82.5
